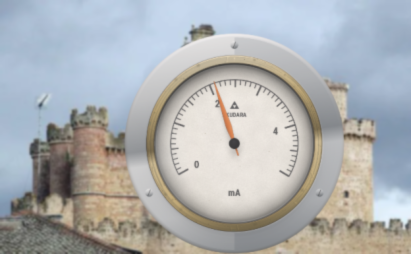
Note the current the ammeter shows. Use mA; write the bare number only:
2.1
